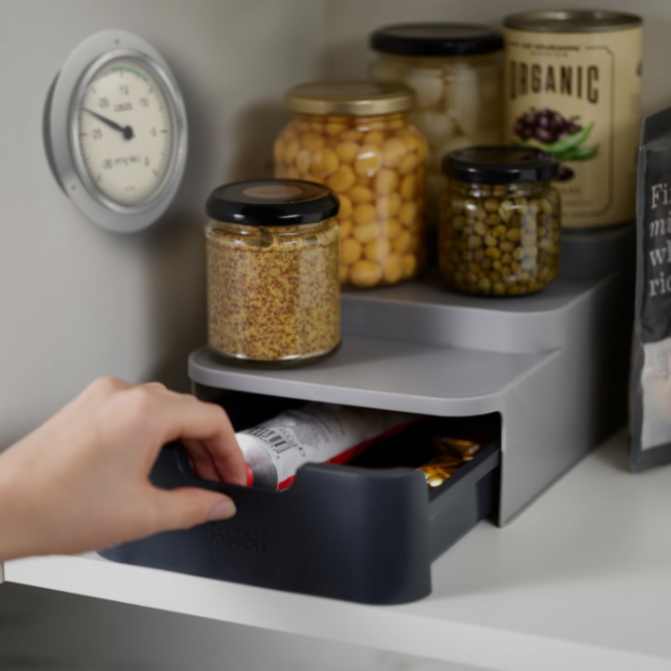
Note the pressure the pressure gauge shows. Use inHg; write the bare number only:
-22.5
